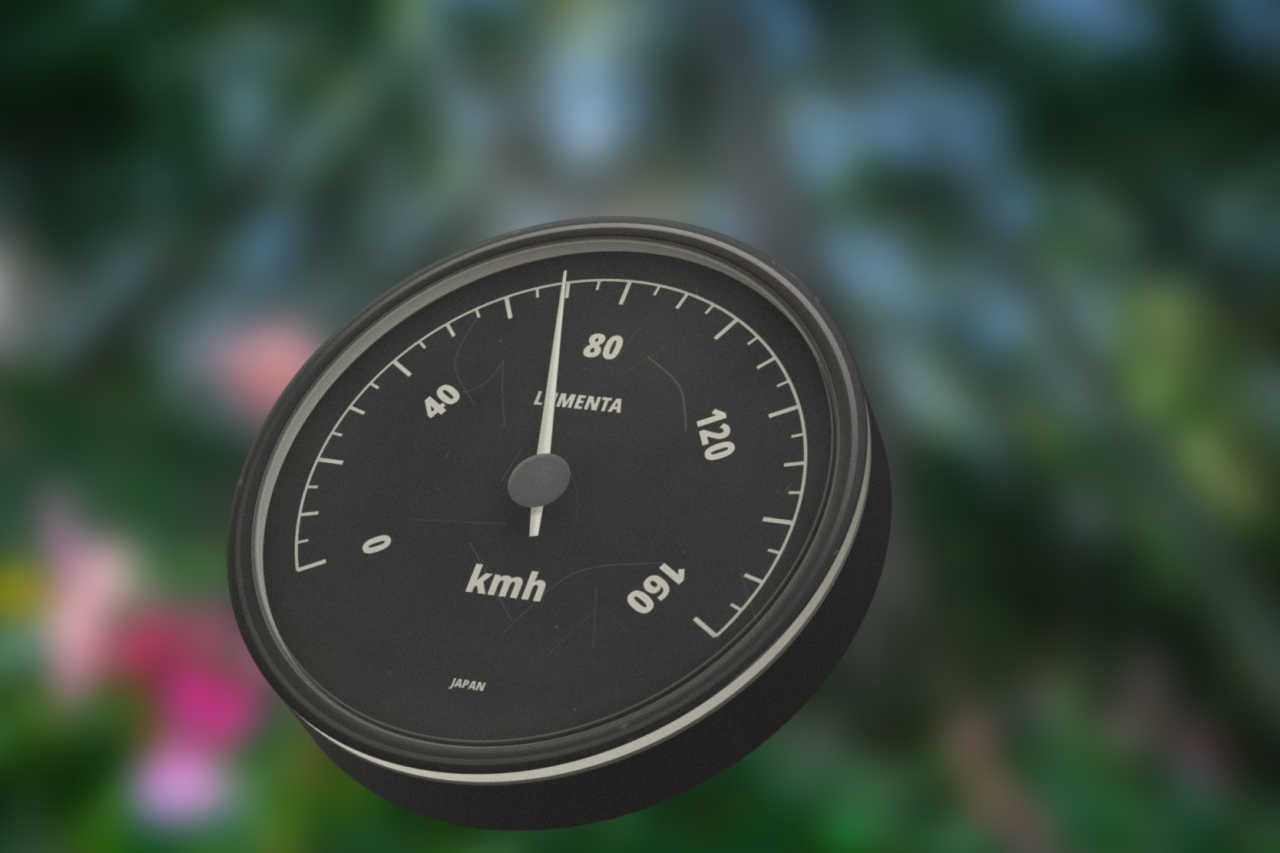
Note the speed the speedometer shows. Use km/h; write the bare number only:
70
